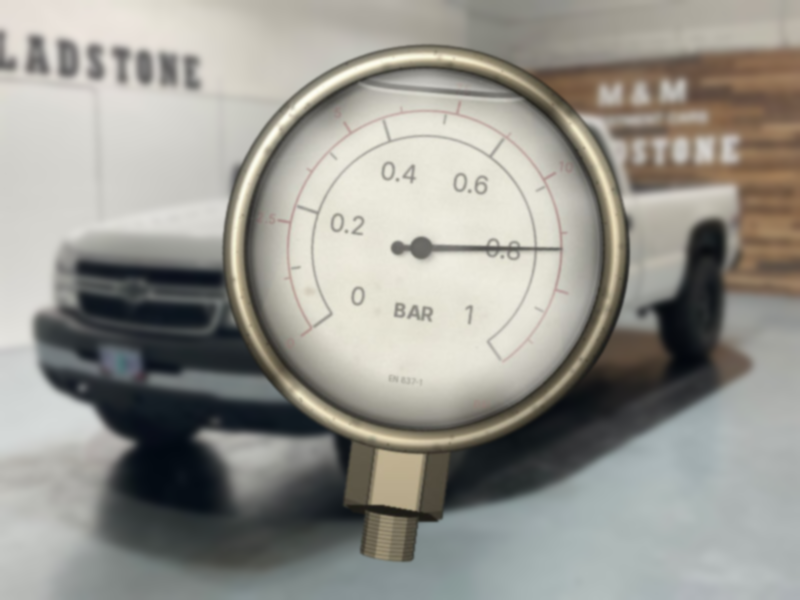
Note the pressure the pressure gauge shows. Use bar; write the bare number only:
0.8
